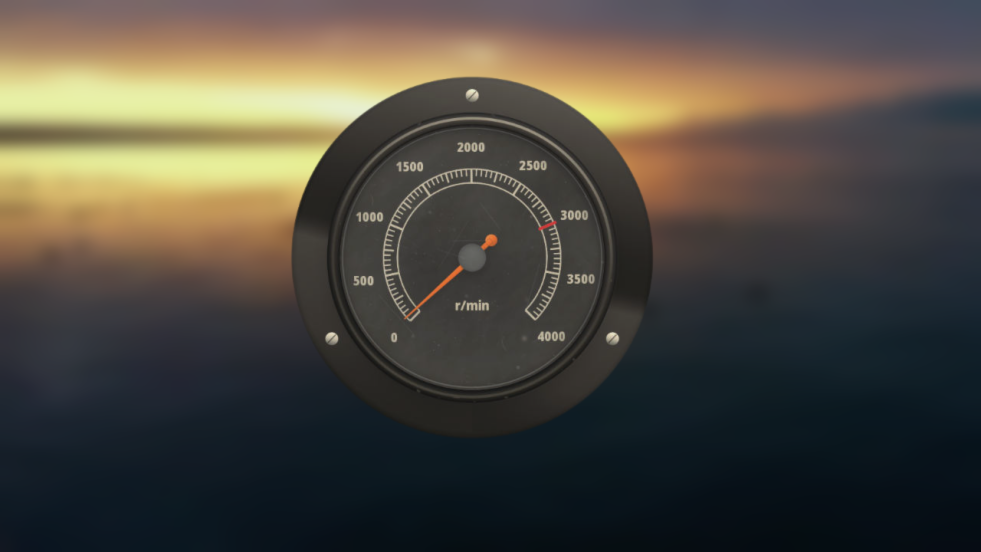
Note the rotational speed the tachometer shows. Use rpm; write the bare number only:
50
